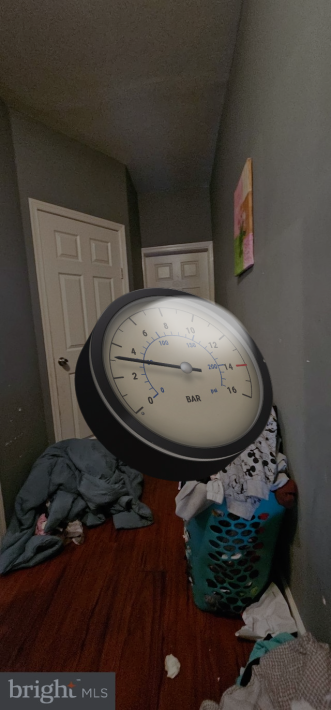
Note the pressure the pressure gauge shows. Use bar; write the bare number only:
3
